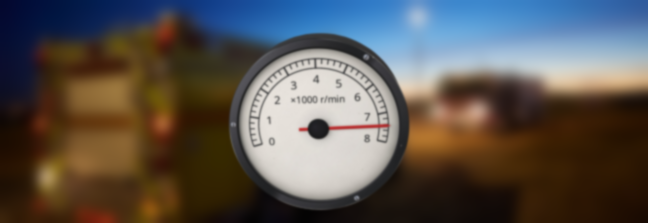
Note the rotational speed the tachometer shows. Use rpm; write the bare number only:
7400
